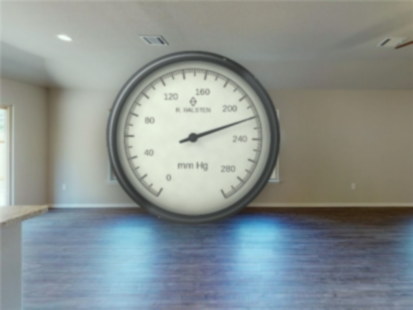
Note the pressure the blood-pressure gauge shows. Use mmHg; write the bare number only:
220
